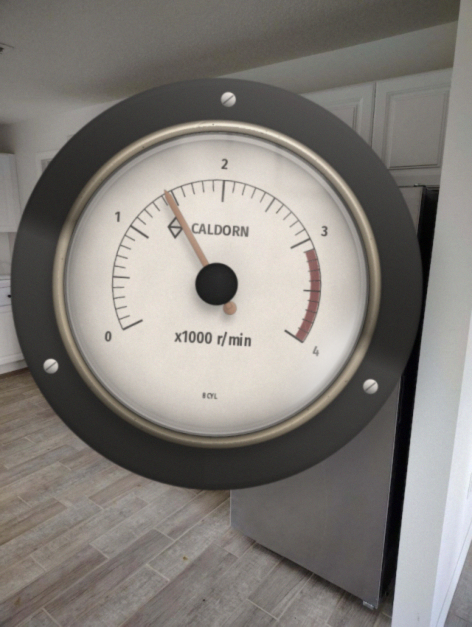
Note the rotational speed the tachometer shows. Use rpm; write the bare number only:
1450
